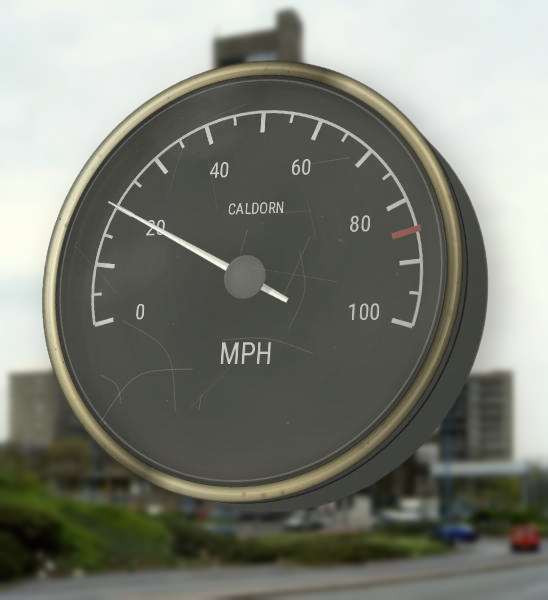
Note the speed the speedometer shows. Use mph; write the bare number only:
20
